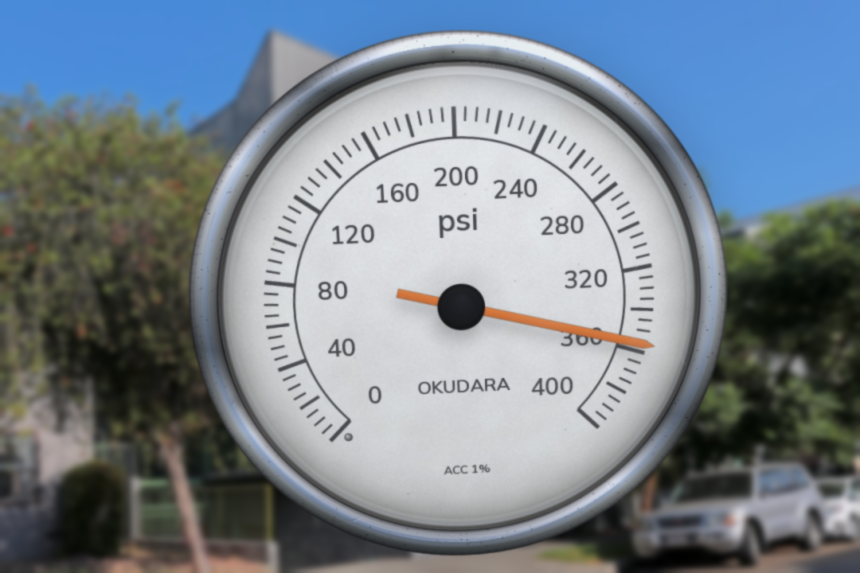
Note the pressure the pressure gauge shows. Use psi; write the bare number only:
355
